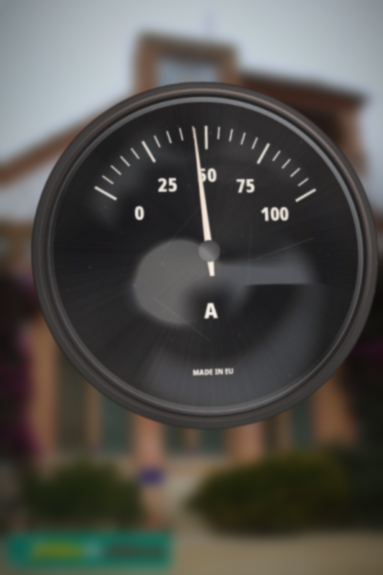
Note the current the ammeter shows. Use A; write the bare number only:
45
